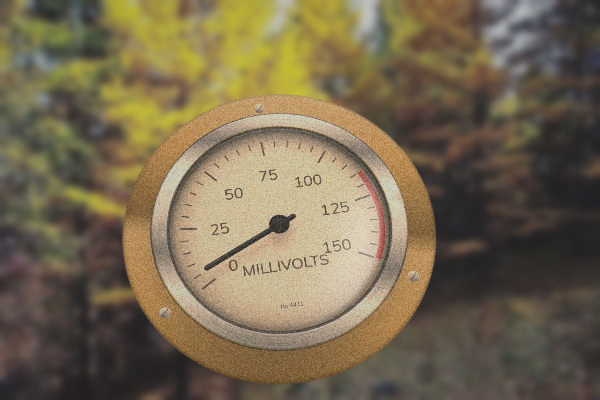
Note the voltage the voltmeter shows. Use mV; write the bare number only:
5
